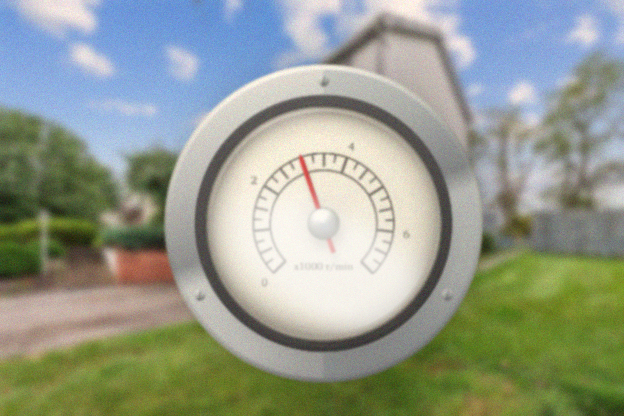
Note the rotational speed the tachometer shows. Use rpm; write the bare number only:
3000
